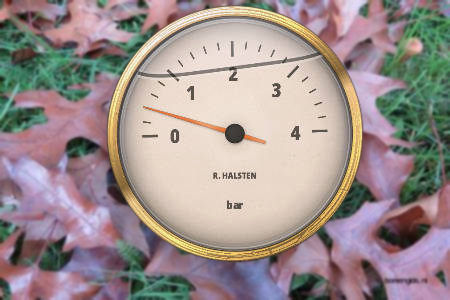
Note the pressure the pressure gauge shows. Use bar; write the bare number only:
0.4
